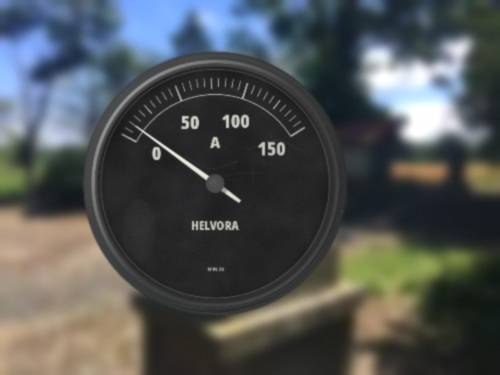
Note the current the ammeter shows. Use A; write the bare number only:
10
